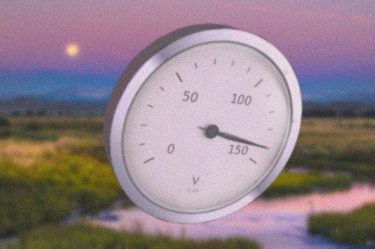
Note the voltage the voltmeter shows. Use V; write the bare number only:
140
